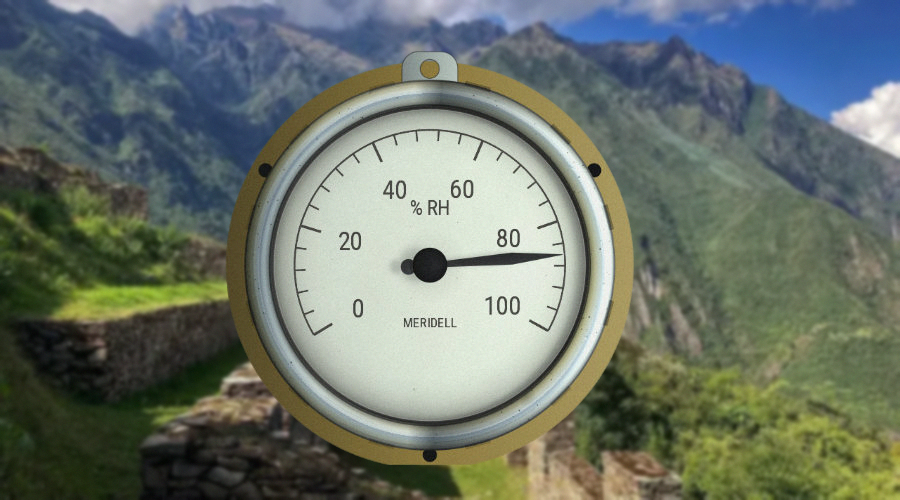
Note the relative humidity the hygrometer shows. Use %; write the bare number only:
86
